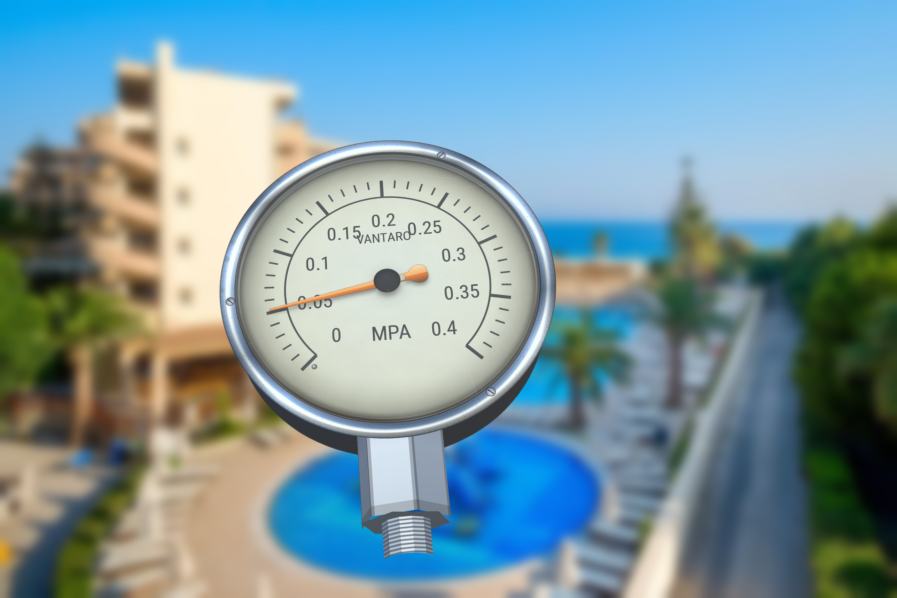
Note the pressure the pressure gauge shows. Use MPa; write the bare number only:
0.05
